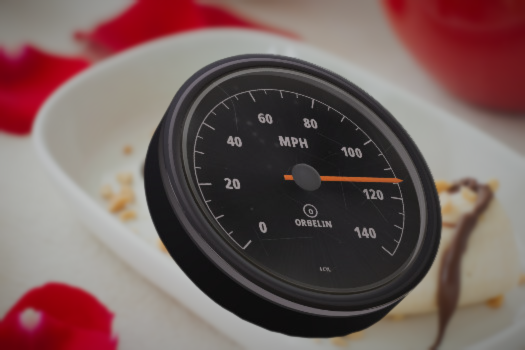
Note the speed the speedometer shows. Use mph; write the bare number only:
115
